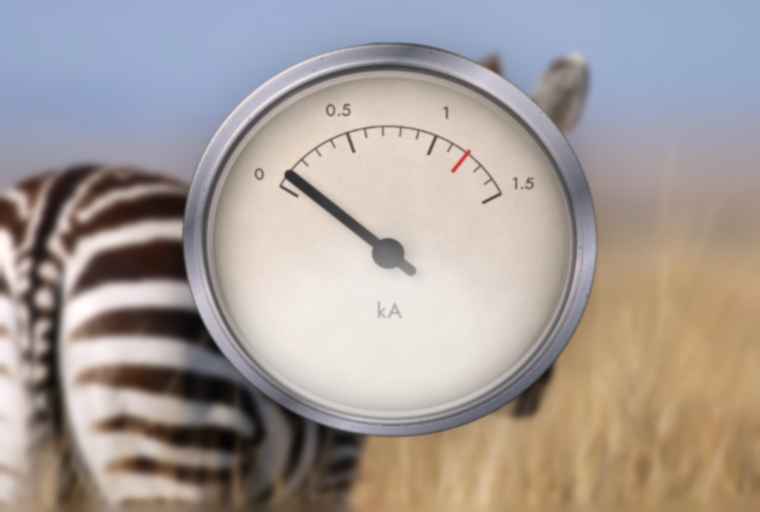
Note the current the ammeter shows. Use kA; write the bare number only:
0.1
